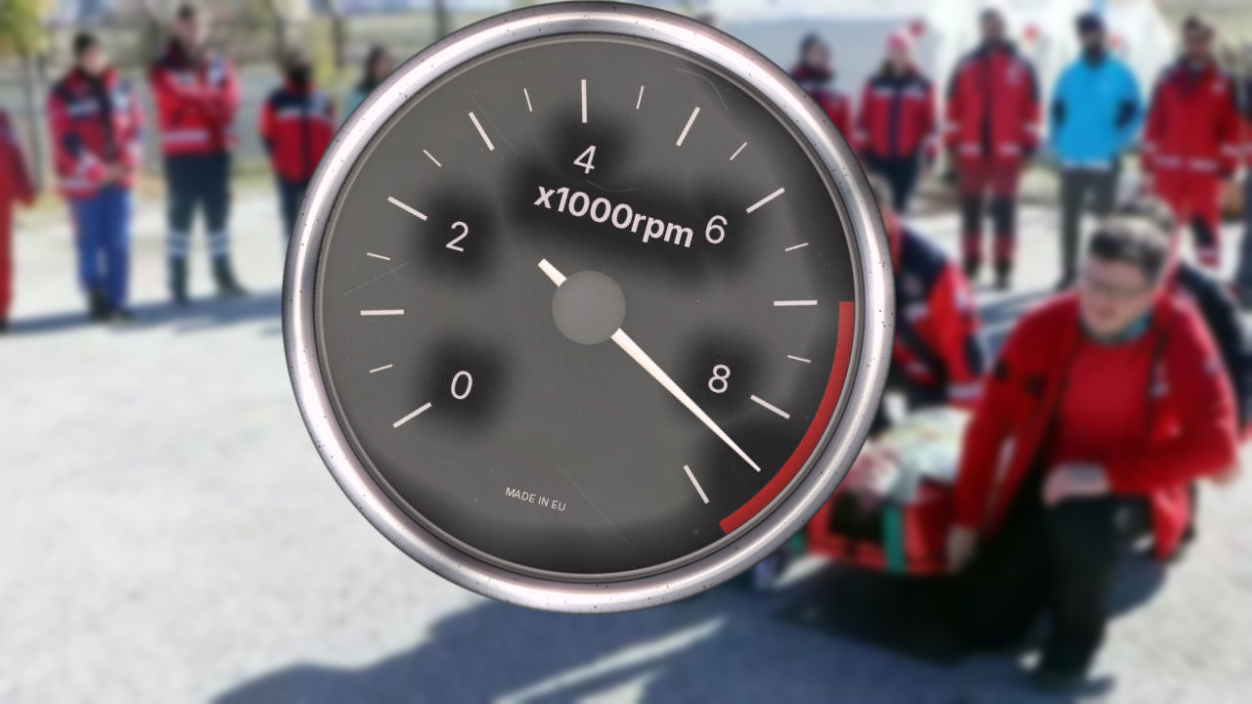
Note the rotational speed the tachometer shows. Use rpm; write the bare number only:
8500
